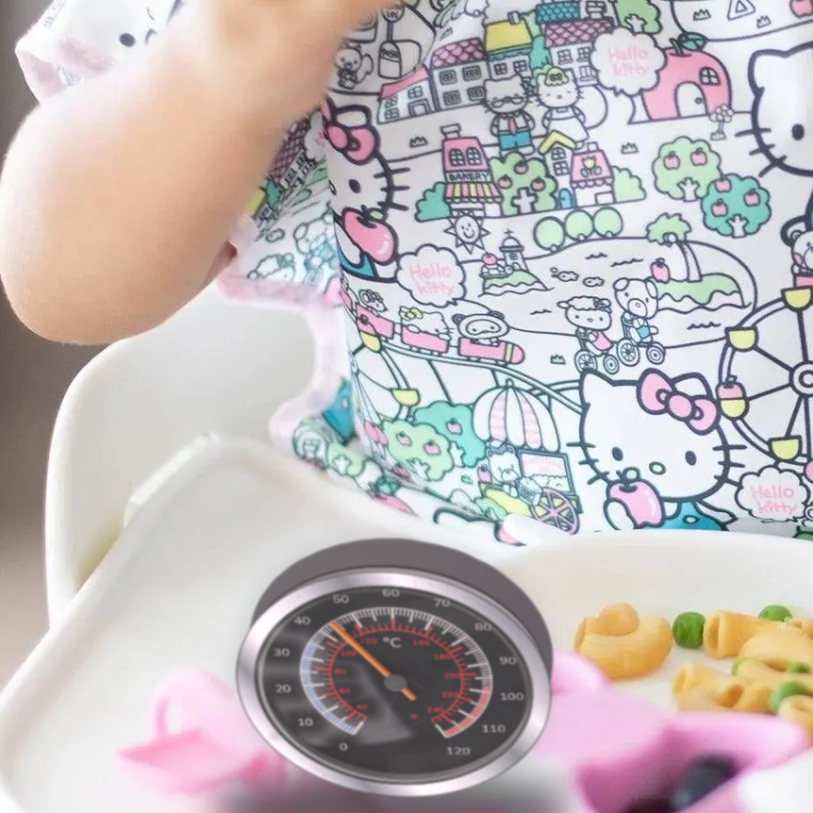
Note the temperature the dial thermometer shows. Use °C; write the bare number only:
45
